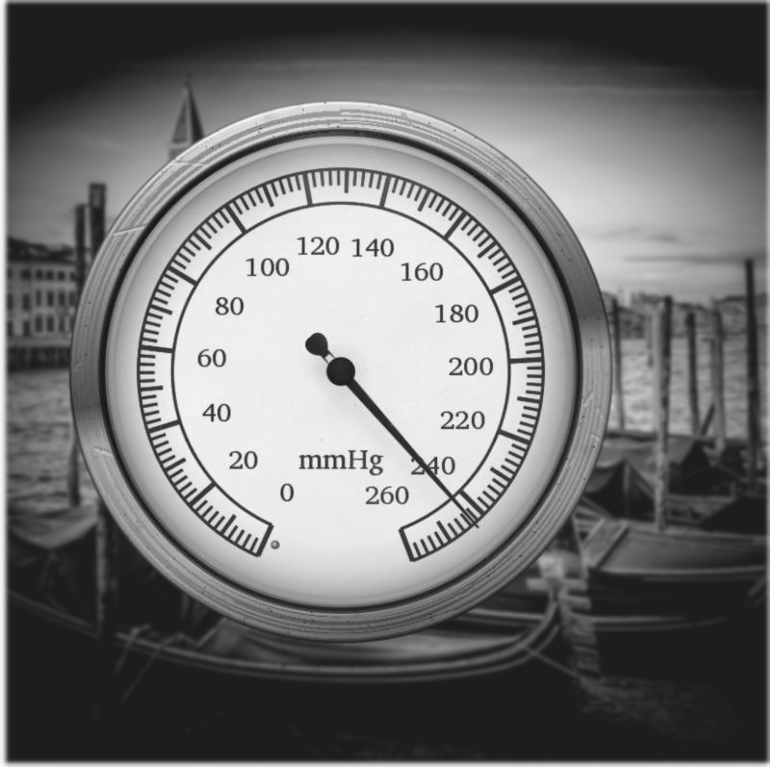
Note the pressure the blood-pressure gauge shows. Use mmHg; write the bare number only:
243
